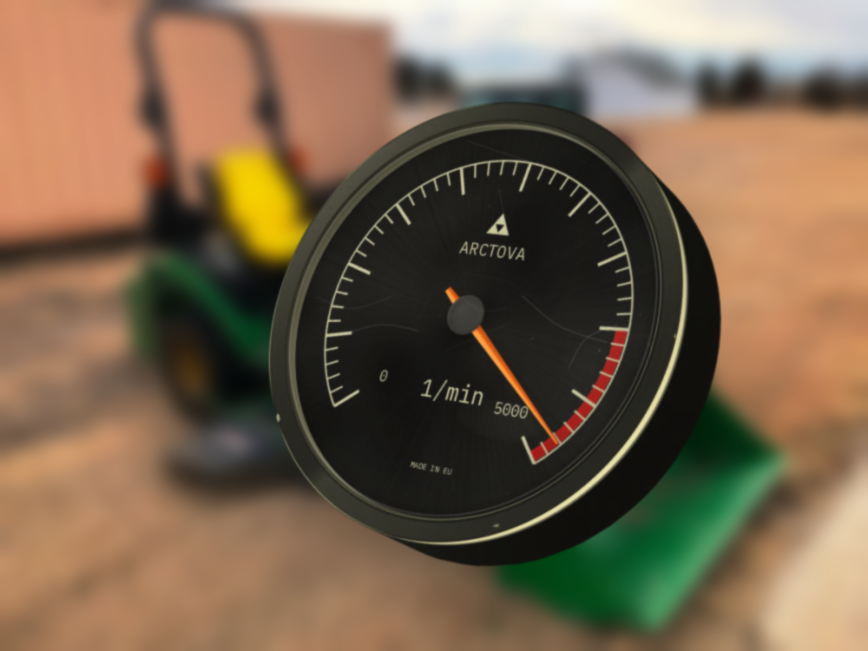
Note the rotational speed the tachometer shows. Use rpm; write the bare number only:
4800
